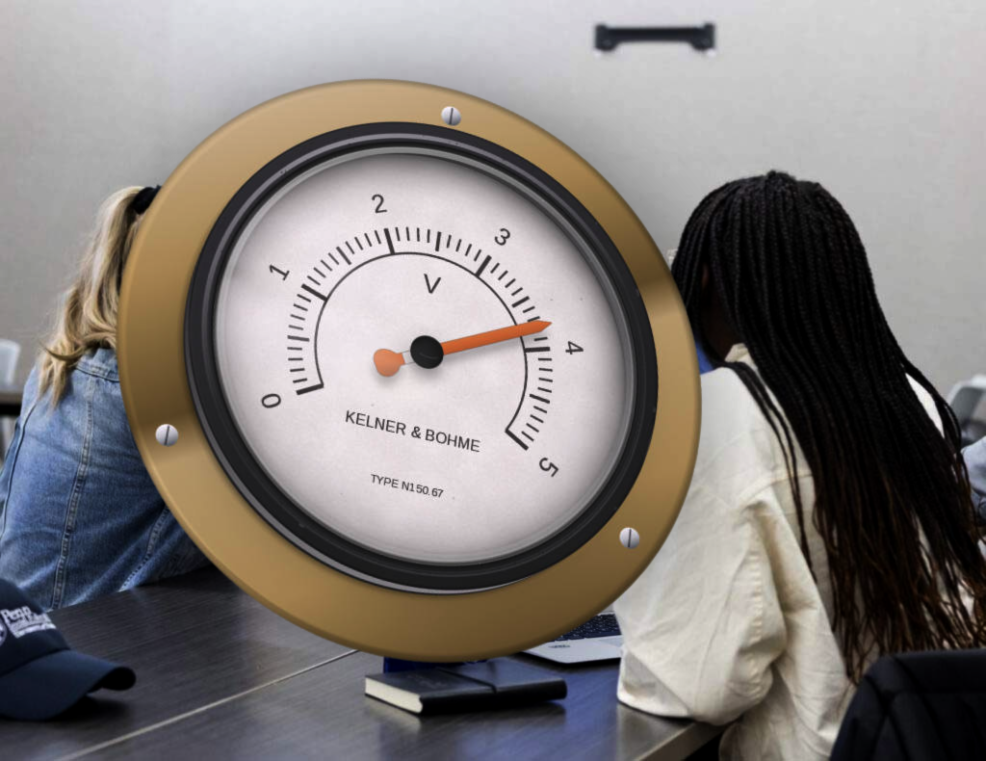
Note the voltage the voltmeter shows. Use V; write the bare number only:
3.8
